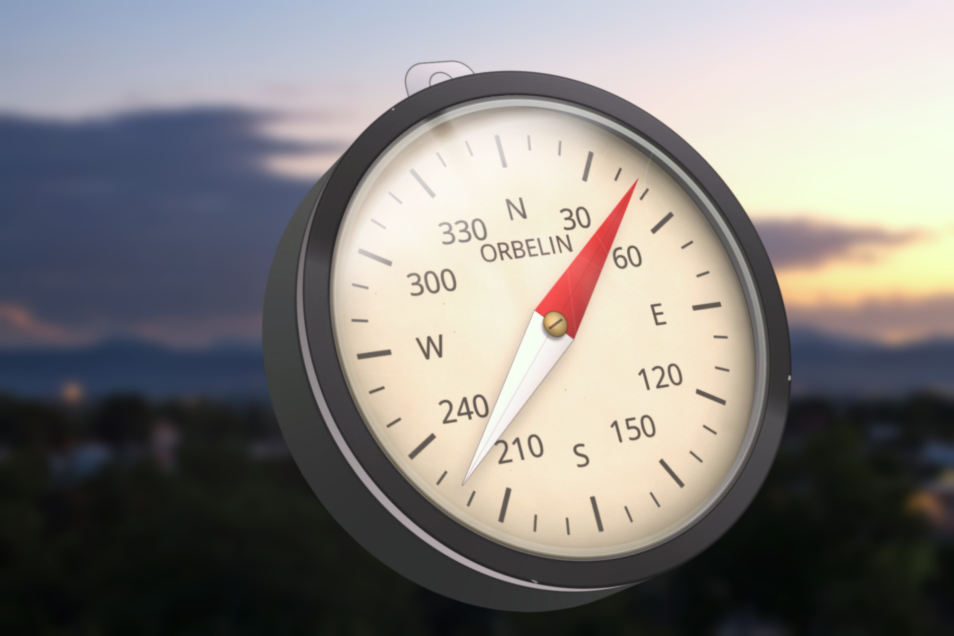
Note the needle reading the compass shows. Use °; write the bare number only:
45
